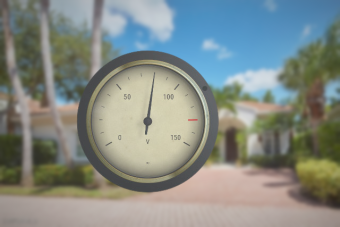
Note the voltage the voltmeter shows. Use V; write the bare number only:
80
